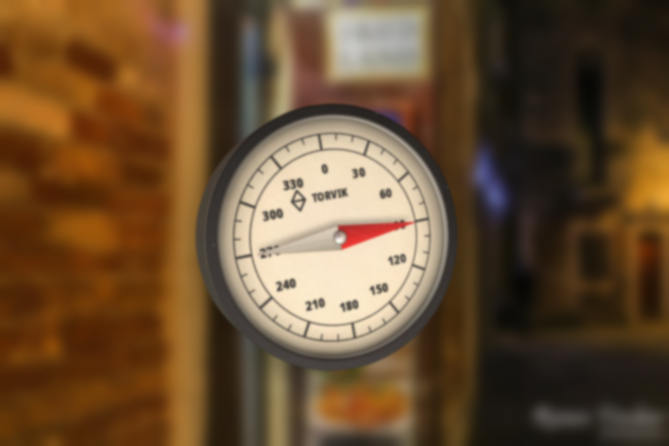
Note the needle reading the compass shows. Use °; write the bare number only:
90
